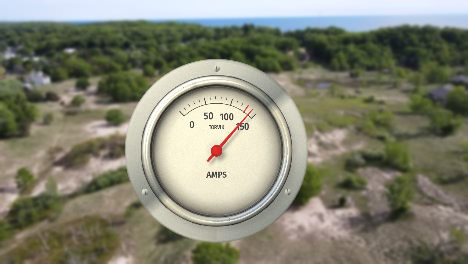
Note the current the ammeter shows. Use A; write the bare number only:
140
